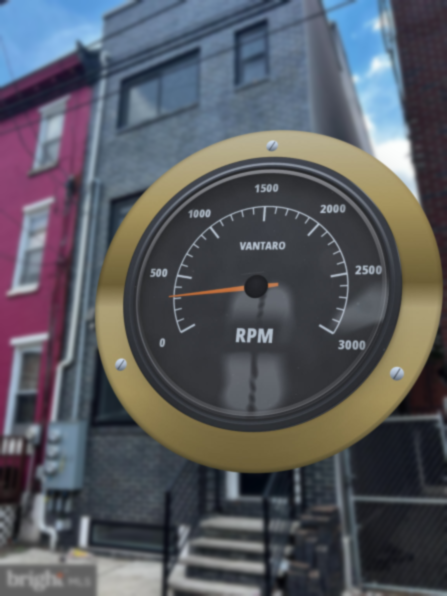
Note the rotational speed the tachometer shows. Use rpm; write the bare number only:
300
